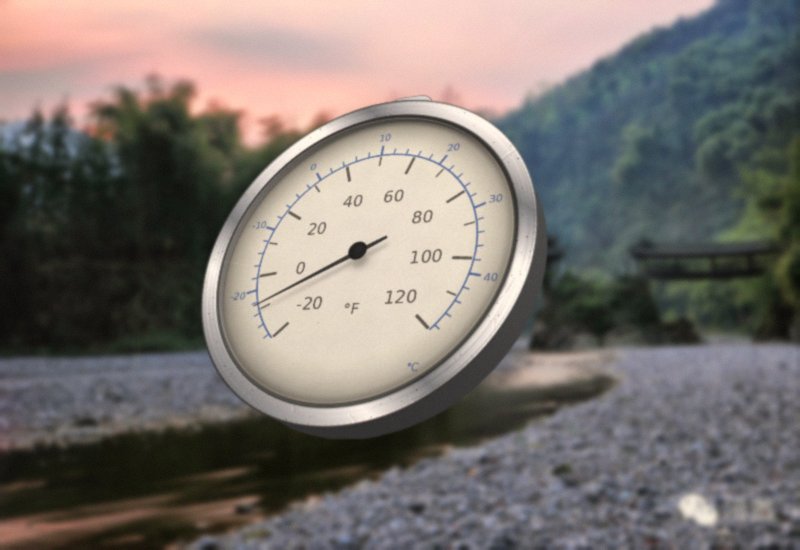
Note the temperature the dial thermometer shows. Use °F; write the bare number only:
-10
